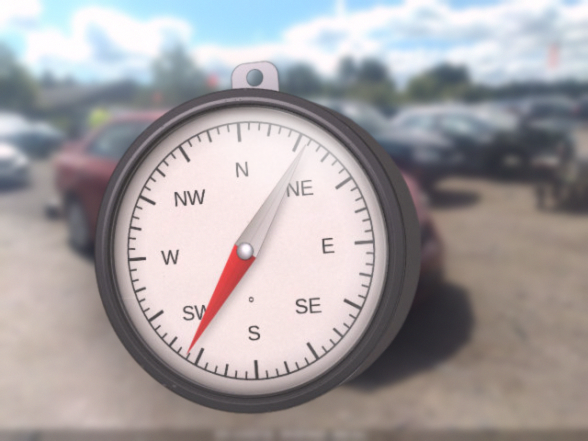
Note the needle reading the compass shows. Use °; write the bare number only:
215
